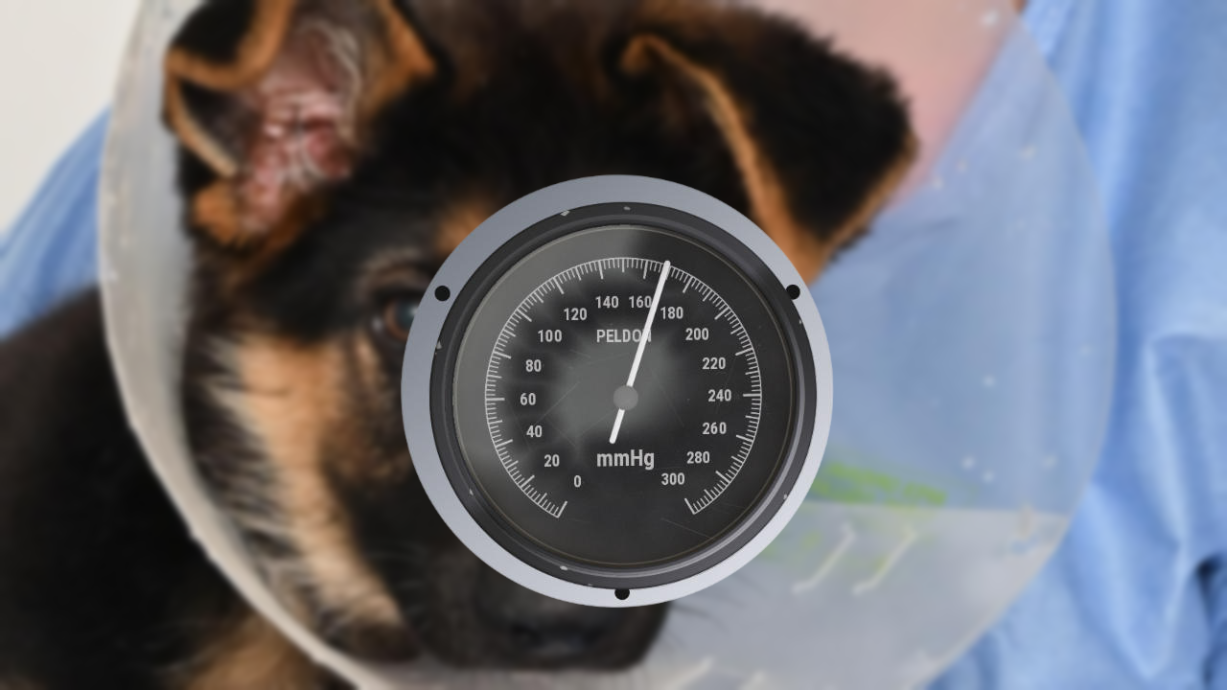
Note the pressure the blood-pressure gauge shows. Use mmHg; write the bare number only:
168
